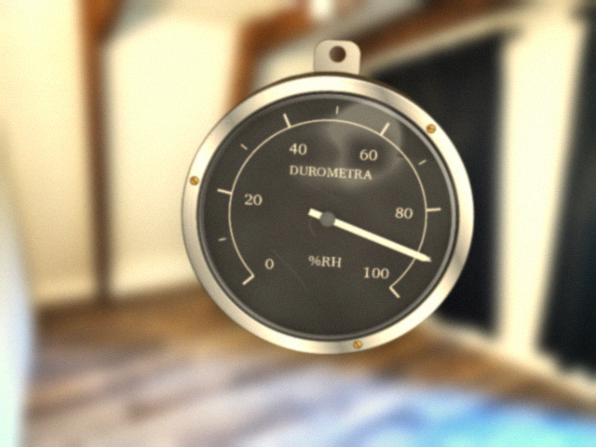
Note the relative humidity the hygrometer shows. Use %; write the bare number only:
90
